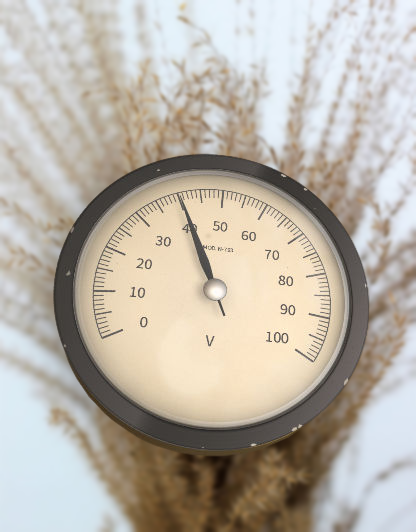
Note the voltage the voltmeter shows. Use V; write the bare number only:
40
